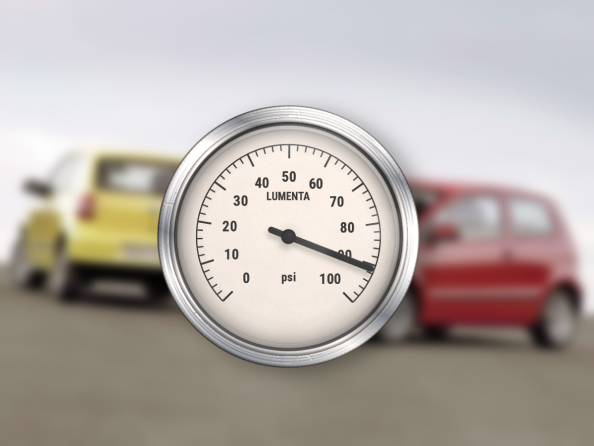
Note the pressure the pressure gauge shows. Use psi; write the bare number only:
91
